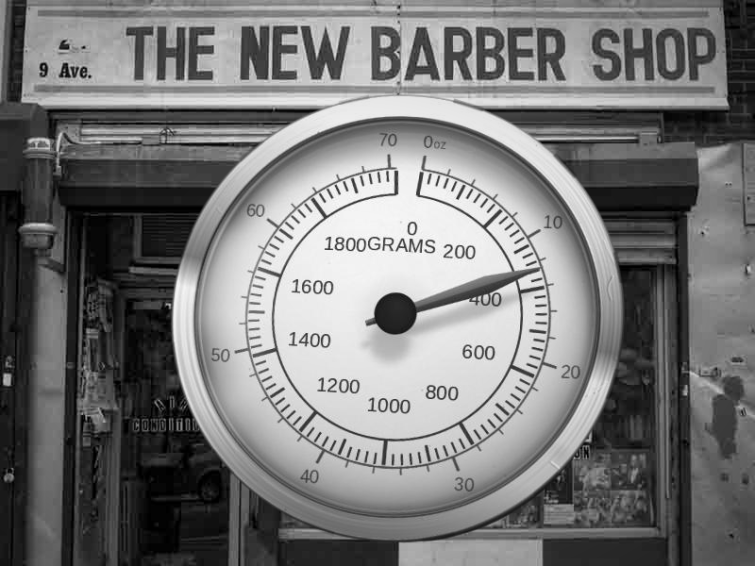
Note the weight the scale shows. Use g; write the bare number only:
360
